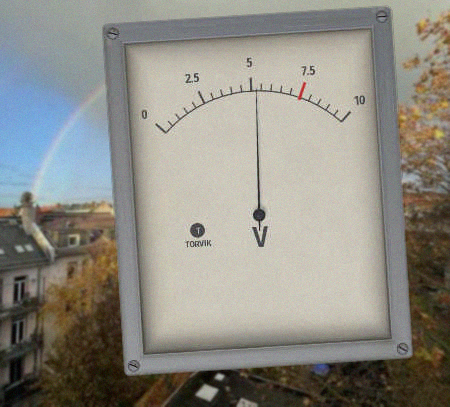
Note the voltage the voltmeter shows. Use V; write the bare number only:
5.25
